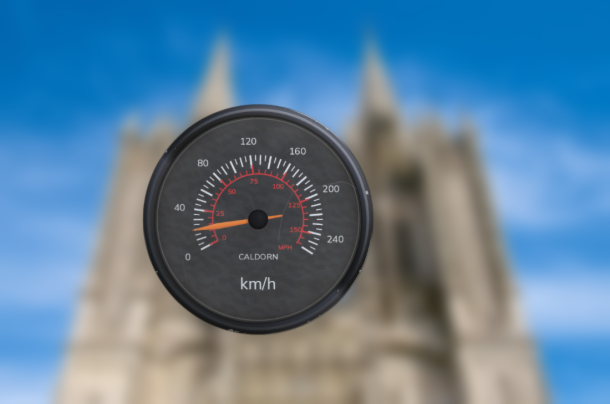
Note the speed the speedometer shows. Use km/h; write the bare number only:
20
